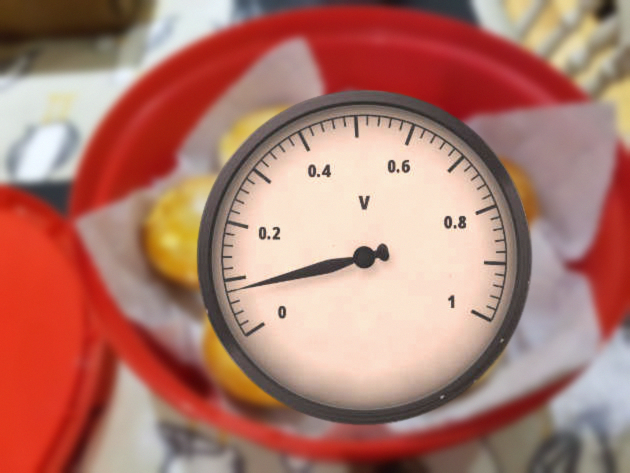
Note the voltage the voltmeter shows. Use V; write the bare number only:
0.08
